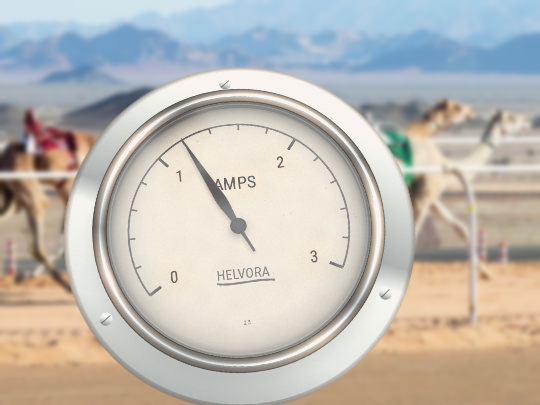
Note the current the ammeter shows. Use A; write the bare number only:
1.2
